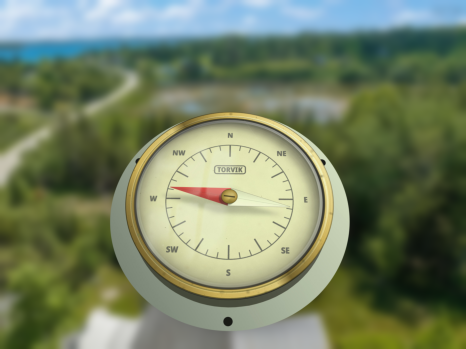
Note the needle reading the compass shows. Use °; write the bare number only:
280
